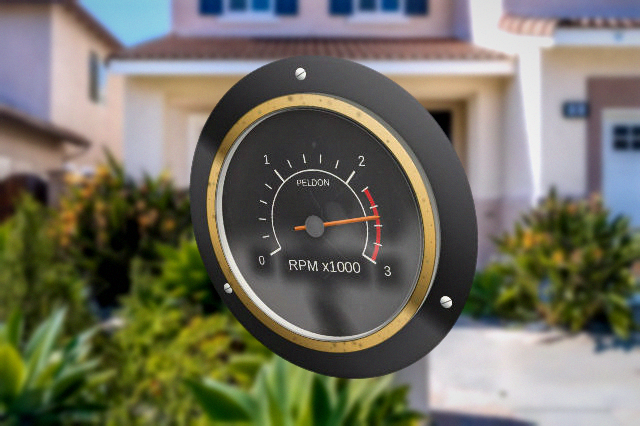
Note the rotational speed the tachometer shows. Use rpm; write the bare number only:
2500
